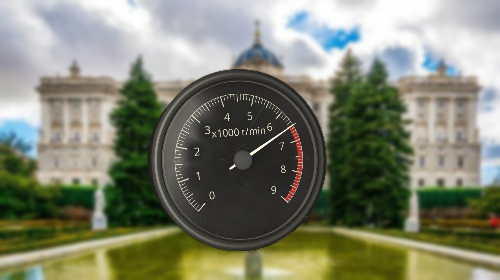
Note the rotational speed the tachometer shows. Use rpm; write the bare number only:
6500
